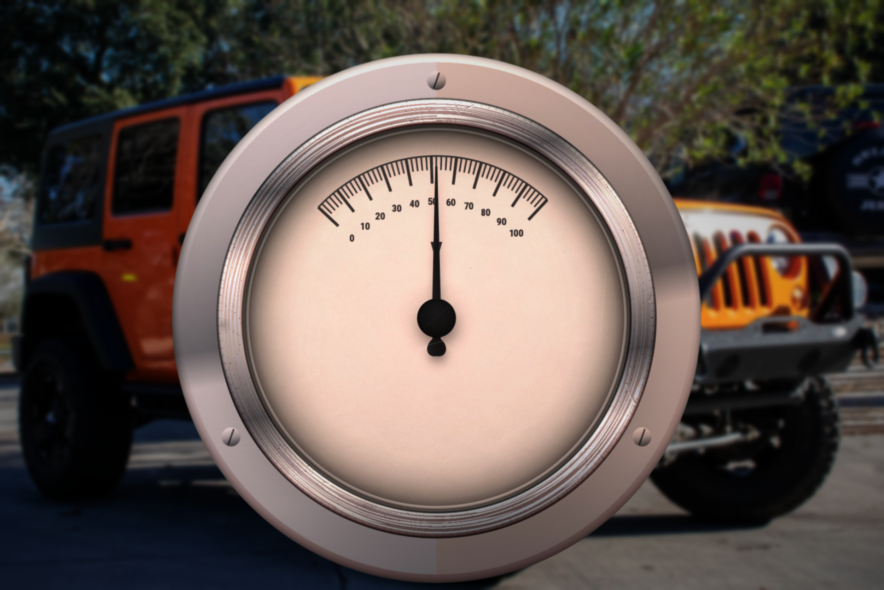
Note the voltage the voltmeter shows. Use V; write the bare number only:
52
